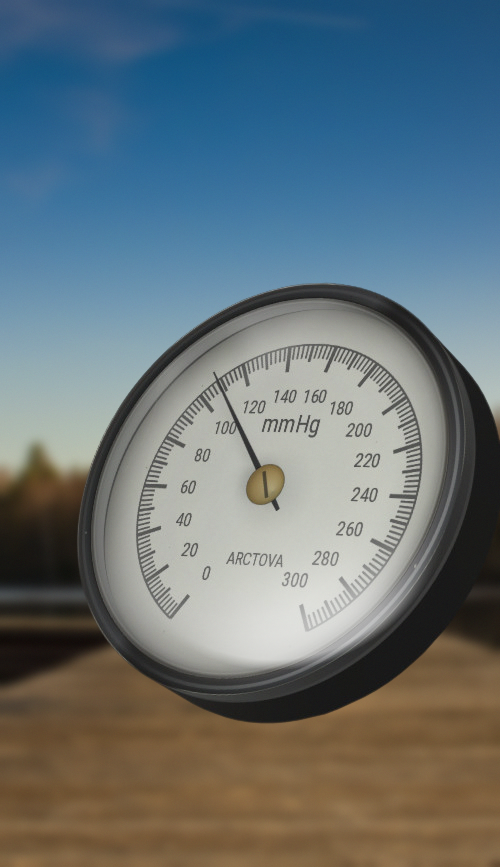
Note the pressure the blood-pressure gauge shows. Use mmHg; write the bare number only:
110
